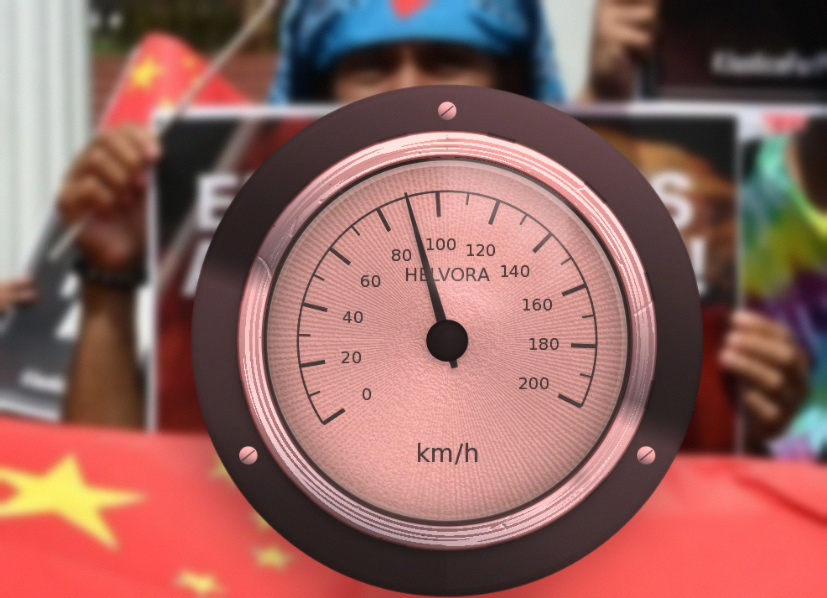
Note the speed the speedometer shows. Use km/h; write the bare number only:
90
